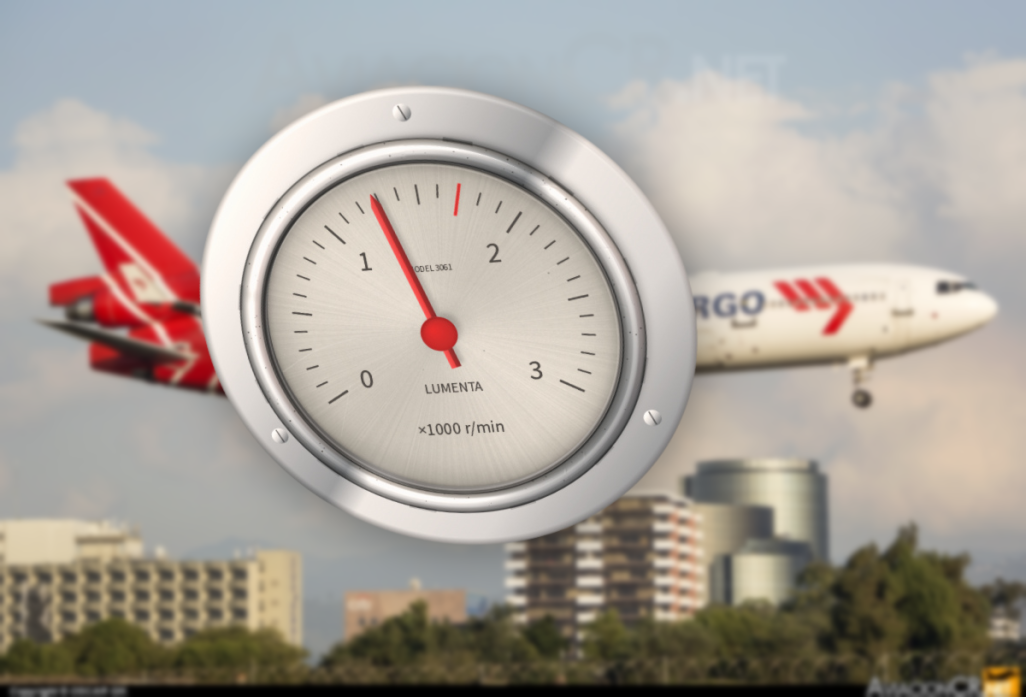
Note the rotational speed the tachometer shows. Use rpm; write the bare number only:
1300
